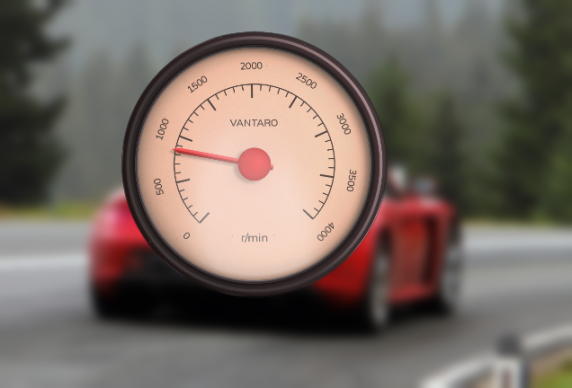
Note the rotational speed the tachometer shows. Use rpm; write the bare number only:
850
